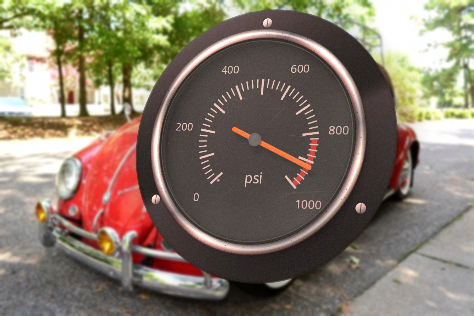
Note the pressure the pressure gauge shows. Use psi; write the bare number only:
920
